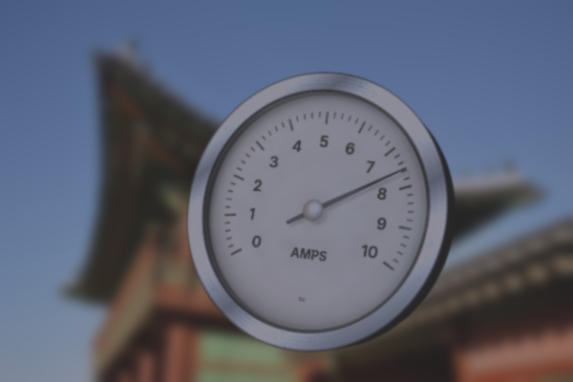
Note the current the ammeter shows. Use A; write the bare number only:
7.6
